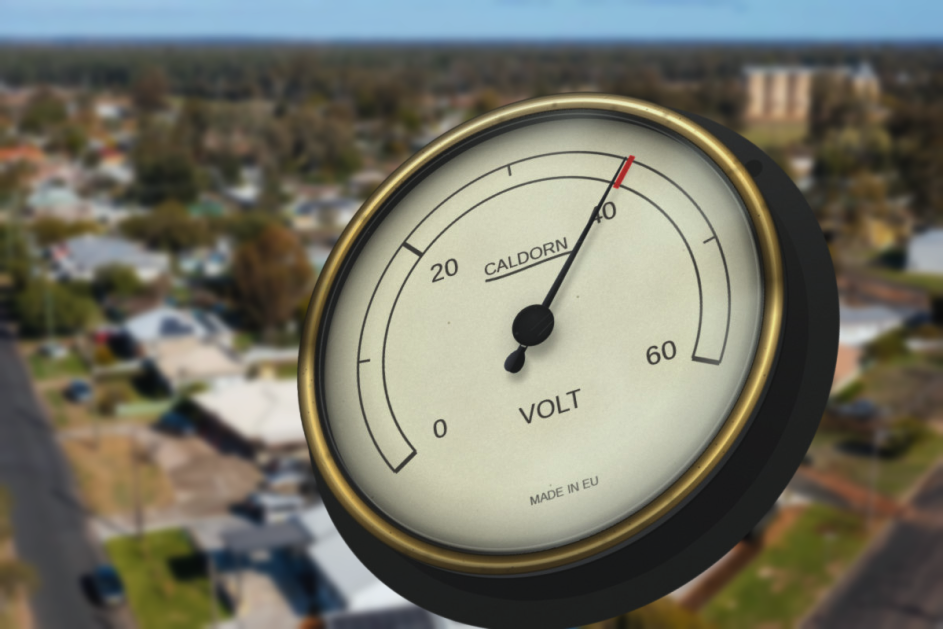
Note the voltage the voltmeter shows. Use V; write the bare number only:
40
